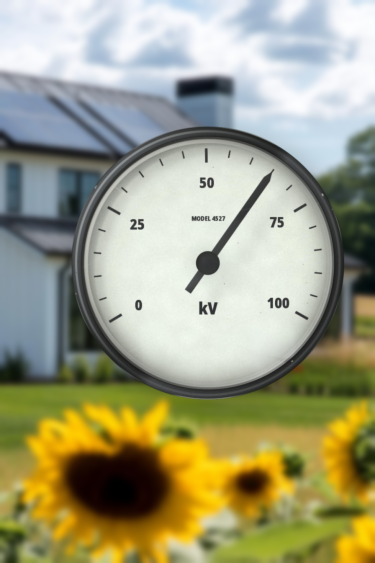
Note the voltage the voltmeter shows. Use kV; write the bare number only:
65
